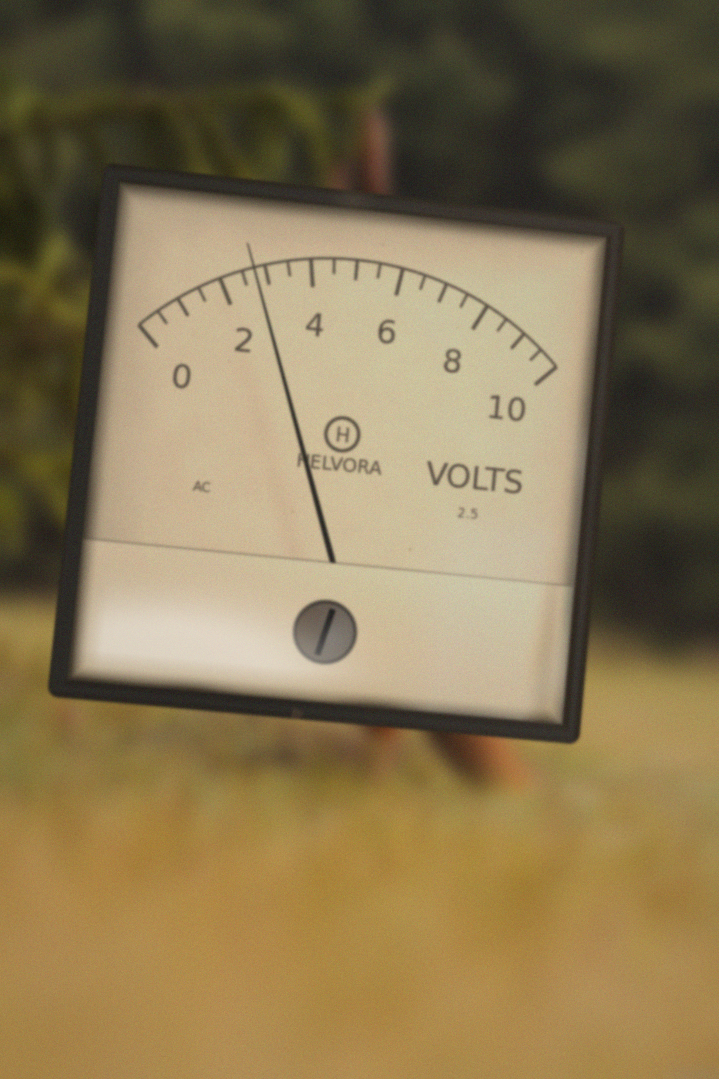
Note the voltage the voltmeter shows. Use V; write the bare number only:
2.75
